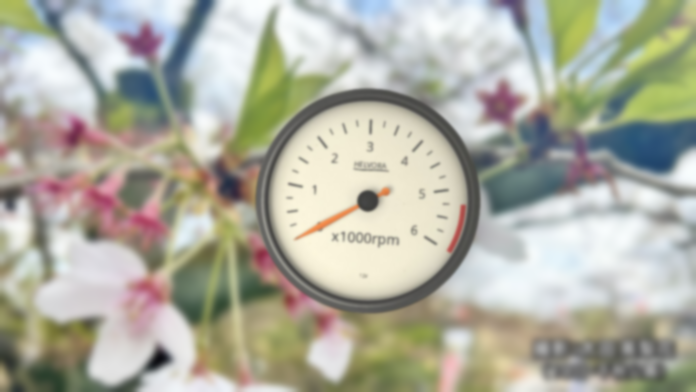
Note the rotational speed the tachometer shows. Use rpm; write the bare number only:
0
